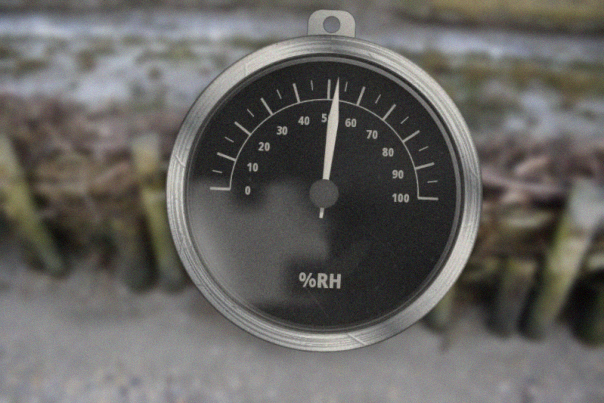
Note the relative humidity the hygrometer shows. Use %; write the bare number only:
52.5
